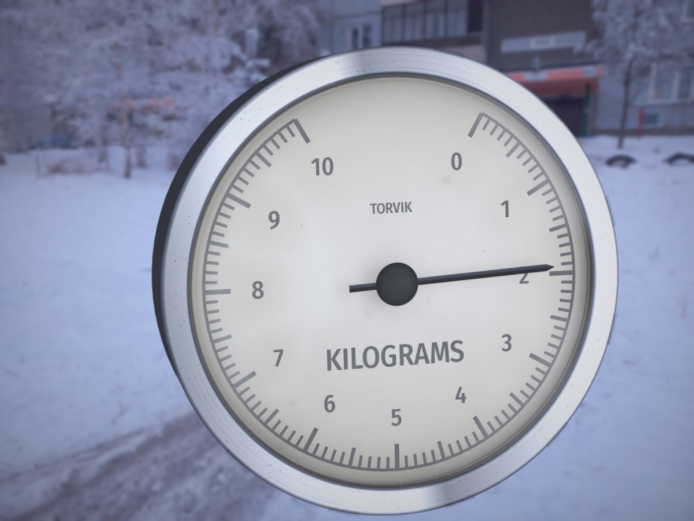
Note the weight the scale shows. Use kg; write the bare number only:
1.9
